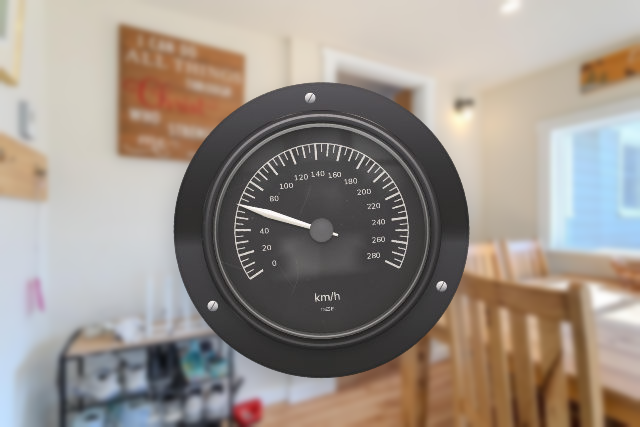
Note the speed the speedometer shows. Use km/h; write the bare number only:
60
